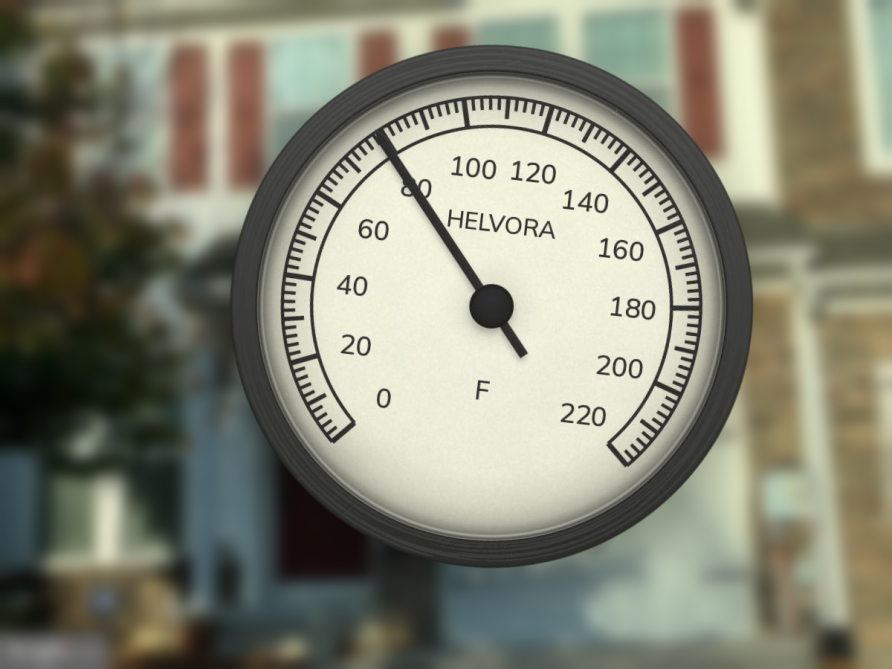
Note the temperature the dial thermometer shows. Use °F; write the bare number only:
79
